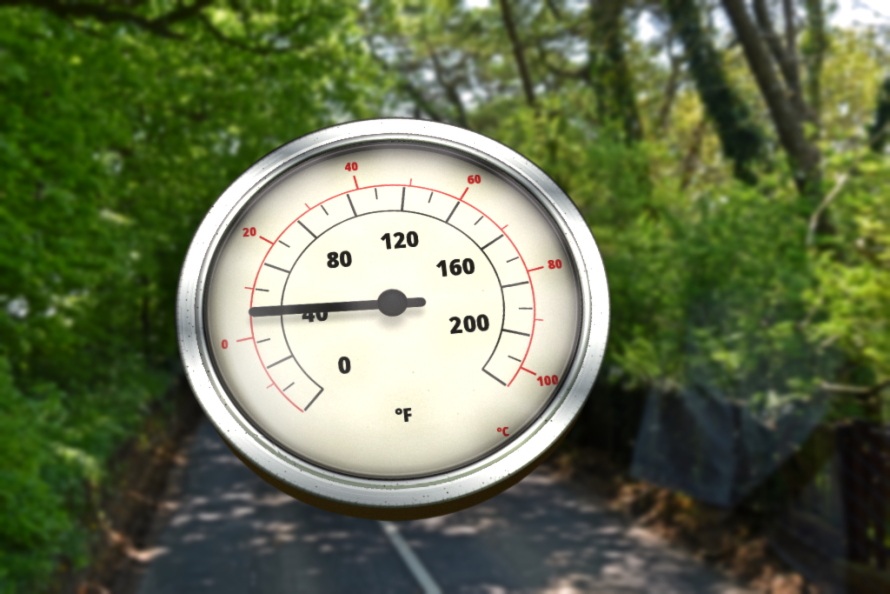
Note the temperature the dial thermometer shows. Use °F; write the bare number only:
40
